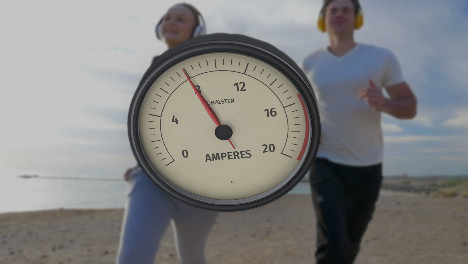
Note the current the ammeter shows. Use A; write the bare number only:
8
